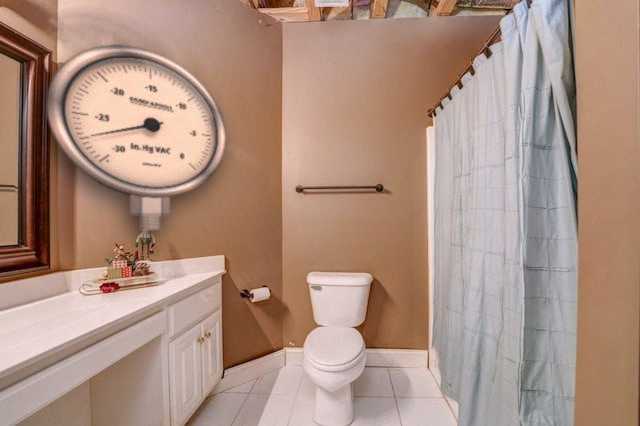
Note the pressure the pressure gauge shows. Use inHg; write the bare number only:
-27.5
